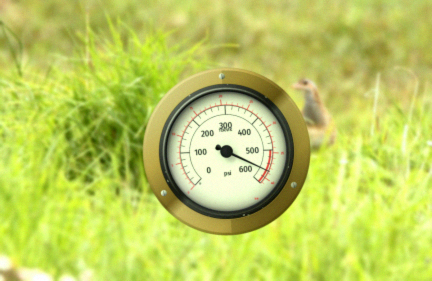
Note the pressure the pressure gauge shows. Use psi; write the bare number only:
560
